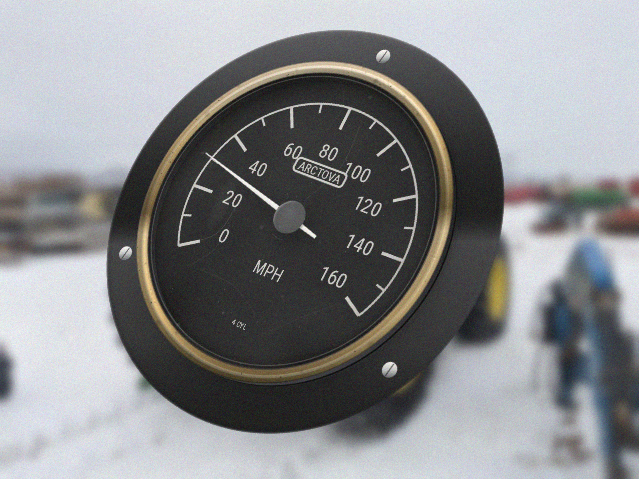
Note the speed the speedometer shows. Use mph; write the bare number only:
30
